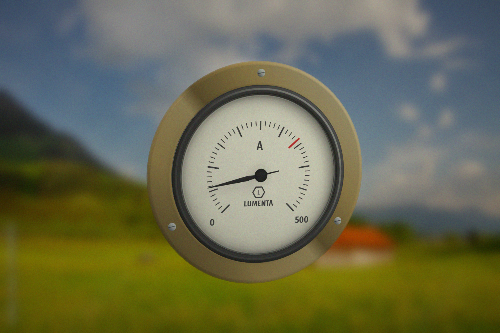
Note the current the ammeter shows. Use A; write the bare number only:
60
